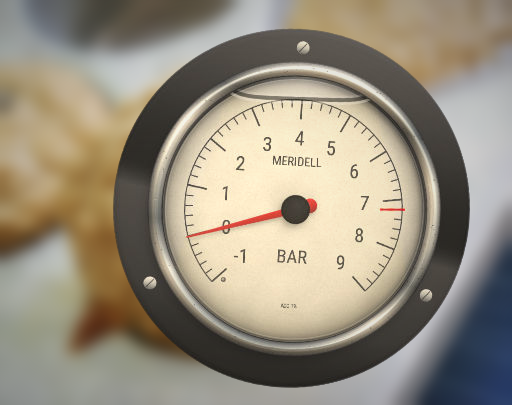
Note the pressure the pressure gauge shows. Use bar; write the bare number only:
0
